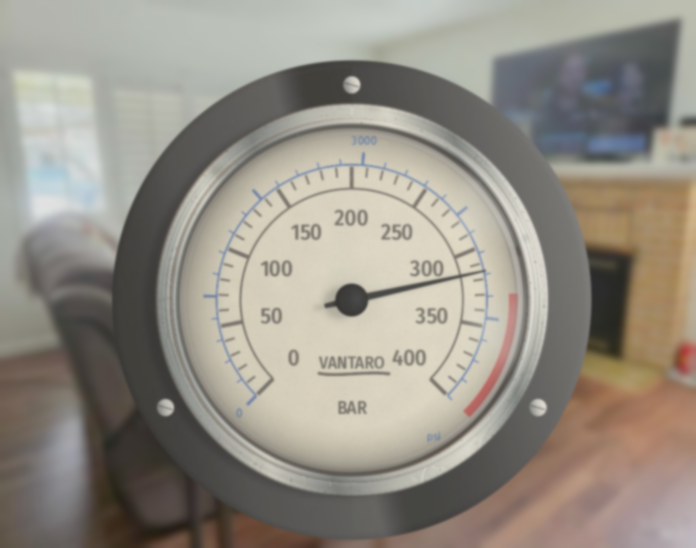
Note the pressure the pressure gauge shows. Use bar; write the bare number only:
315
